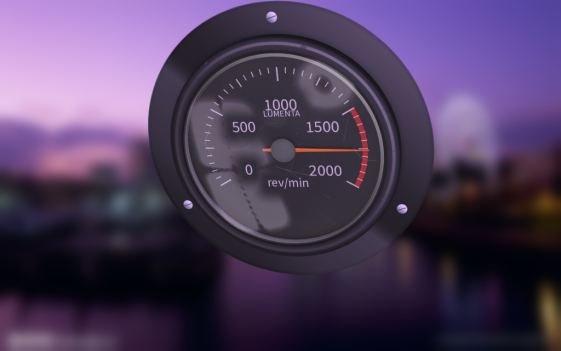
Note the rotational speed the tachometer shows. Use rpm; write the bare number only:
1750
